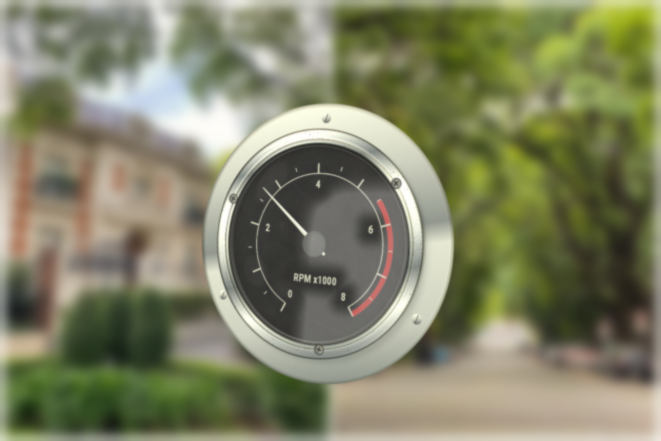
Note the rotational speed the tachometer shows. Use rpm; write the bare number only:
2750
